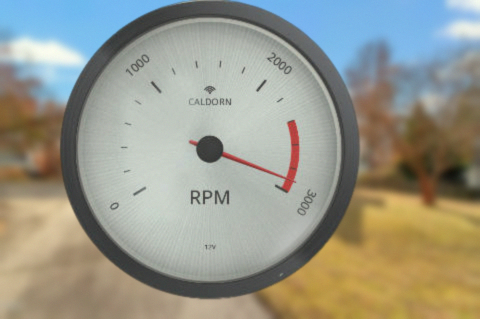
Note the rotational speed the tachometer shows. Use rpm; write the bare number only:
2900
